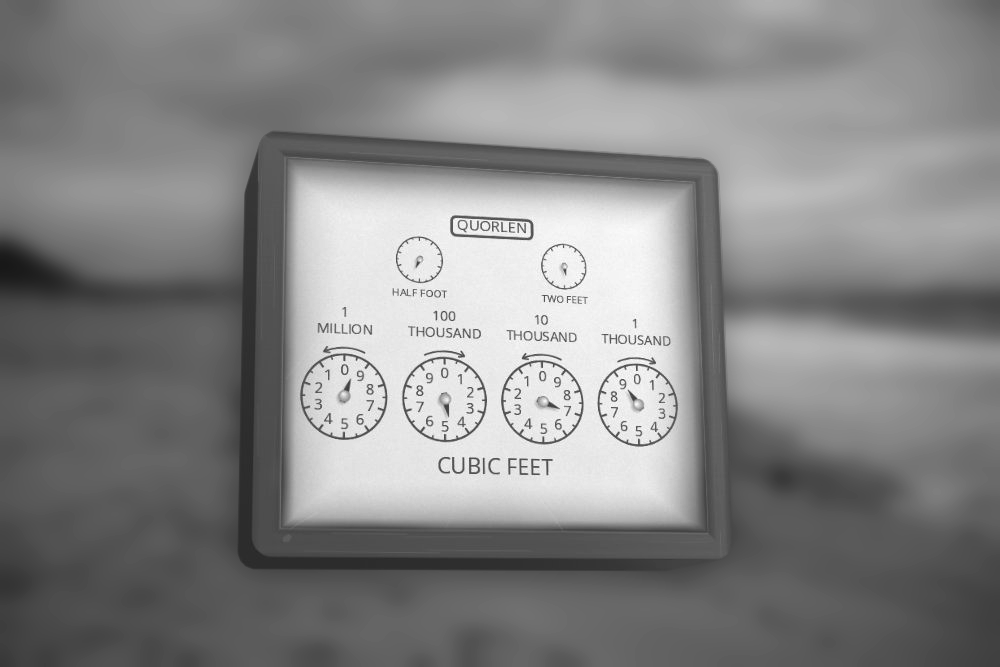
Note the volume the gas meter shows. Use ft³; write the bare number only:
946900
